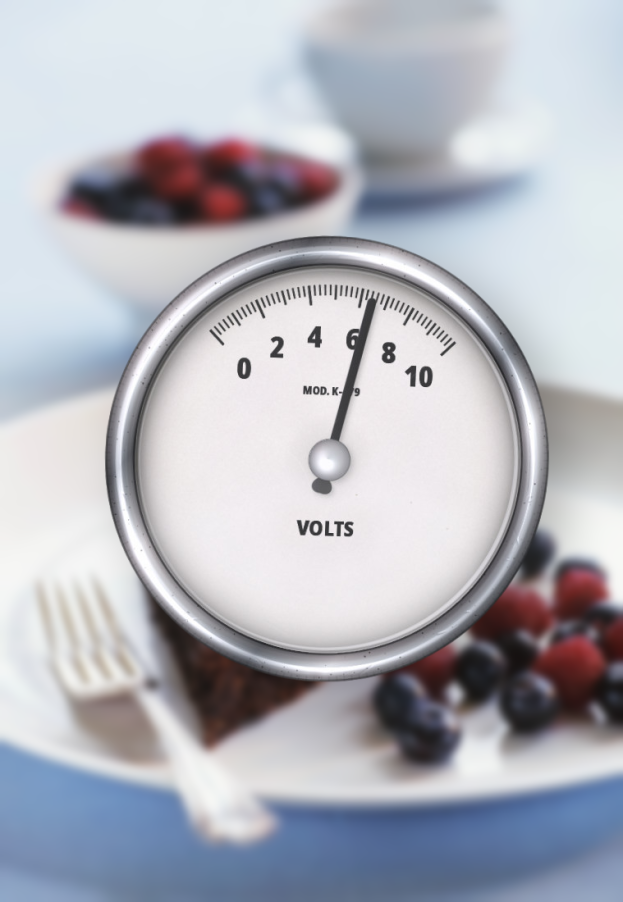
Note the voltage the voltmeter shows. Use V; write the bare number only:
6.4
